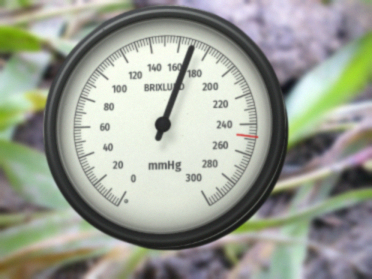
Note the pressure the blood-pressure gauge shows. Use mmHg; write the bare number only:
170
